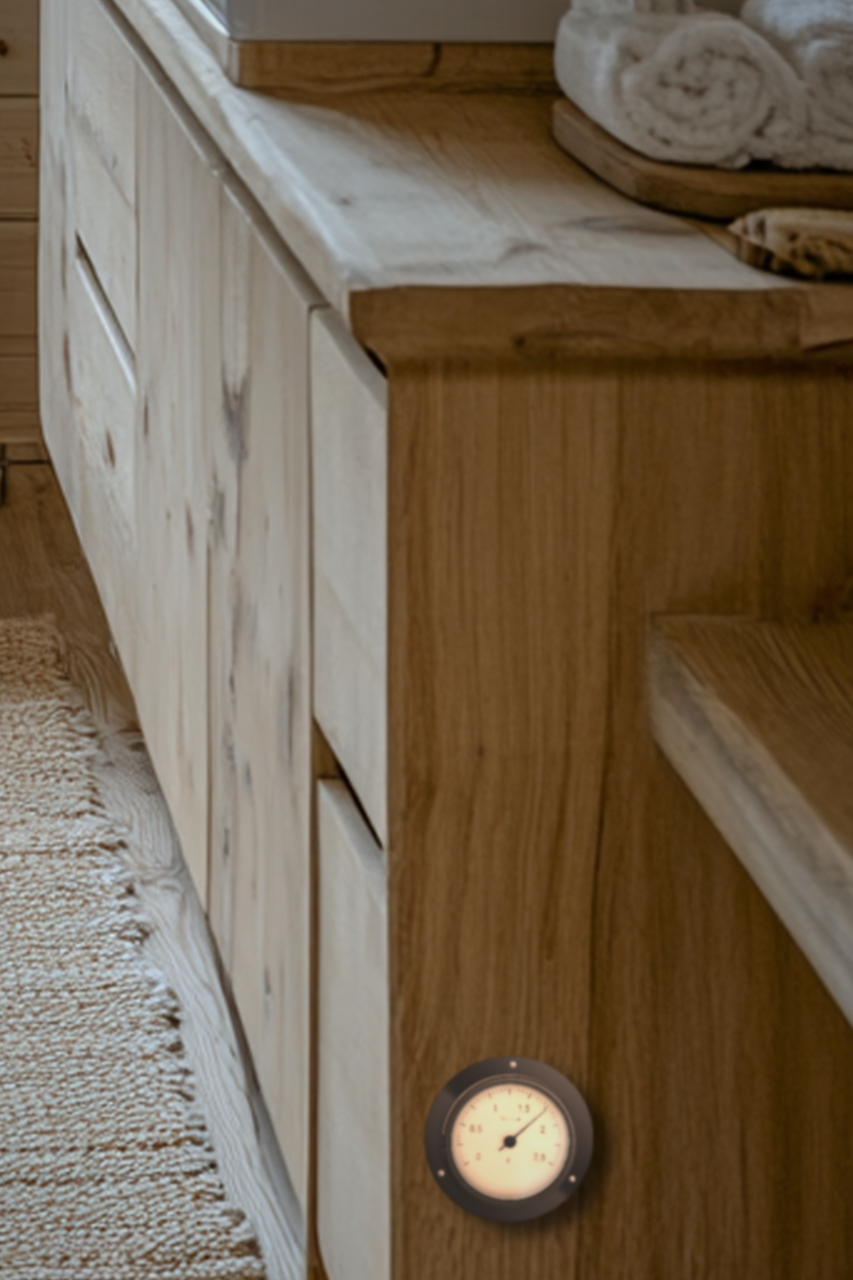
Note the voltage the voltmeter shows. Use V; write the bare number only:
1.75
